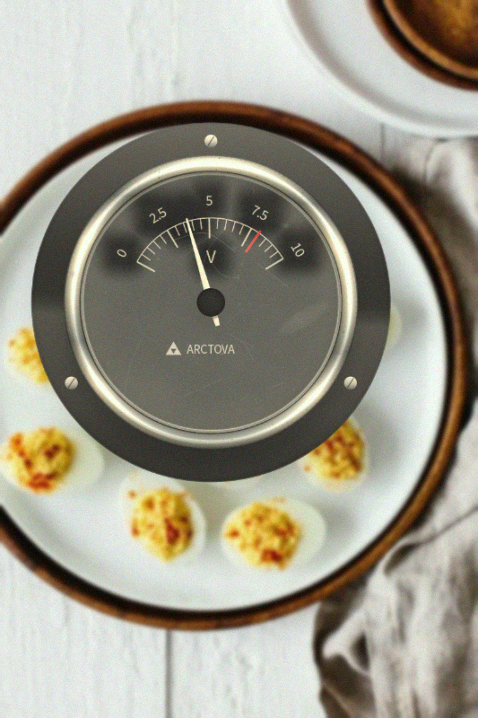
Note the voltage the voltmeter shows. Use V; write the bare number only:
3.75
